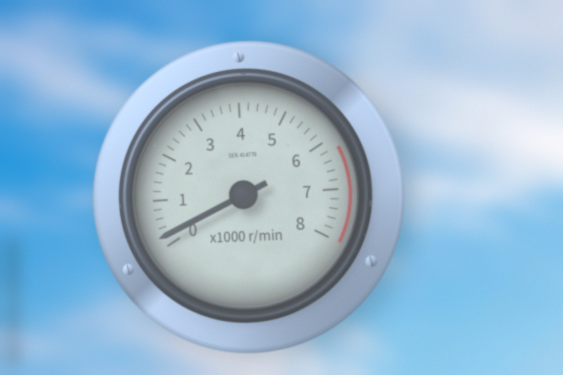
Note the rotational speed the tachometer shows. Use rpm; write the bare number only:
200
